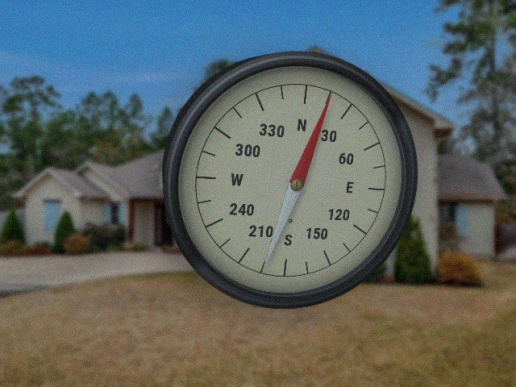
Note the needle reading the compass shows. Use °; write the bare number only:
15
